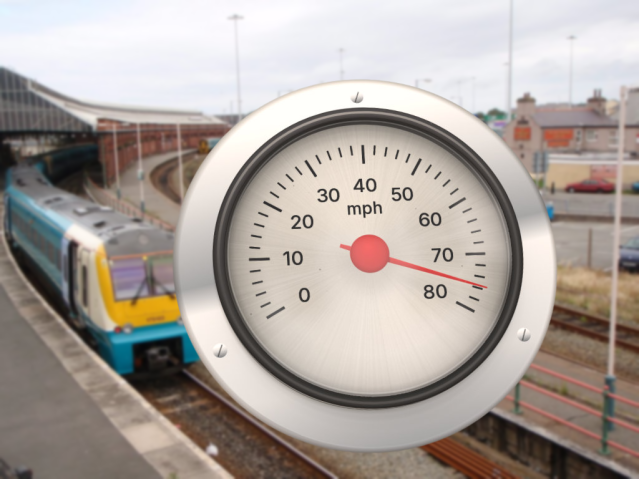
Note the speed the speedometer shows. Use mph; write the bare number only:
76
